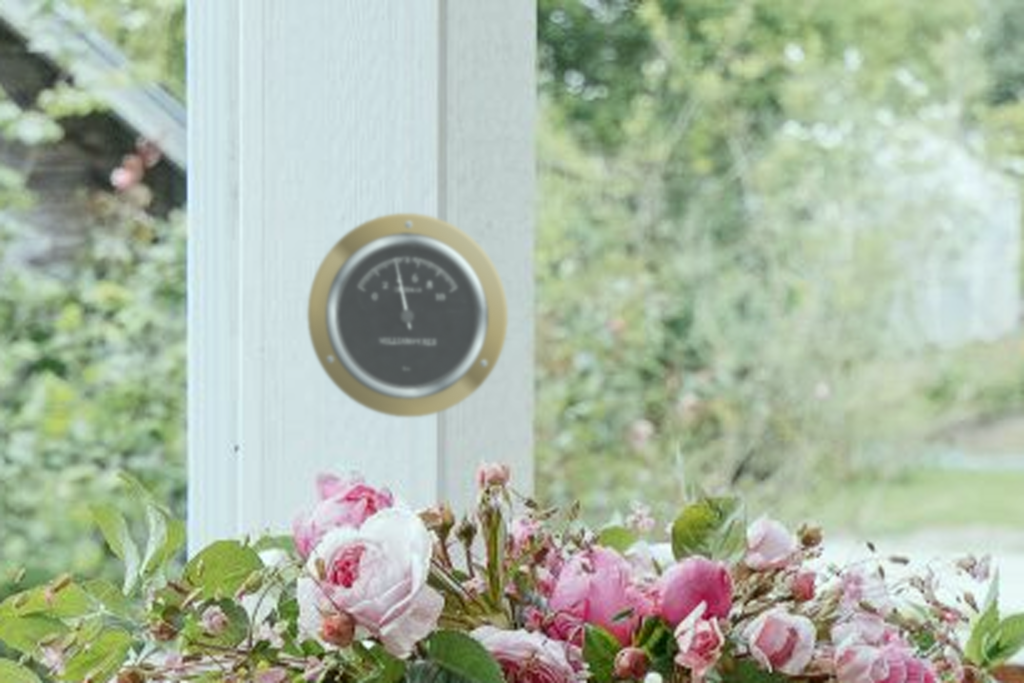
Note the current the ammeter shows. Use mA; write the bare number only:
4
